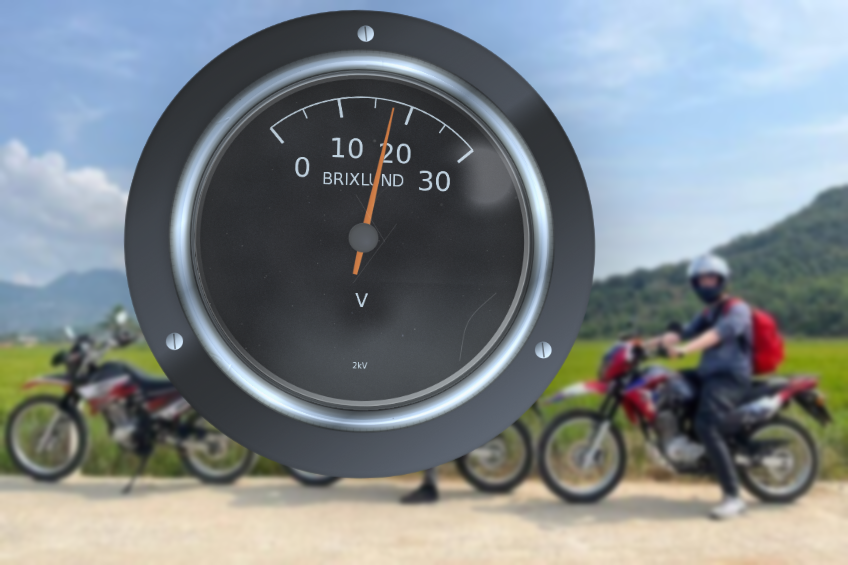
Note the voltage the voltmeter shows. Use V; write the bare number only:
17.5
